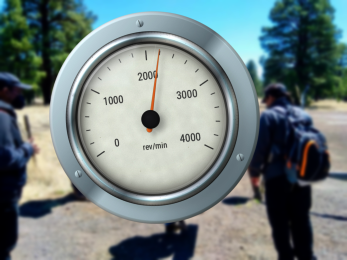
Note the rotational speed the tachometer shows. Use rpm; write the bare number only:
2200
